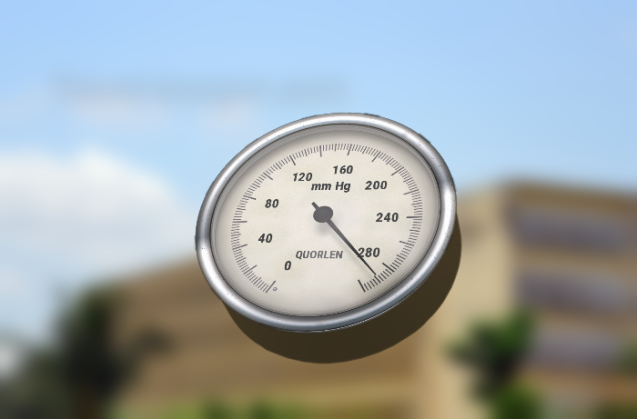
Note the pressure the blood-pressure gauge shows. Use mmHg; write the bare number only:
290
